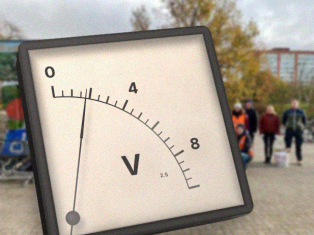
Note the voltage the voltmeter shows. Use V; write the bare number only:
1.75
